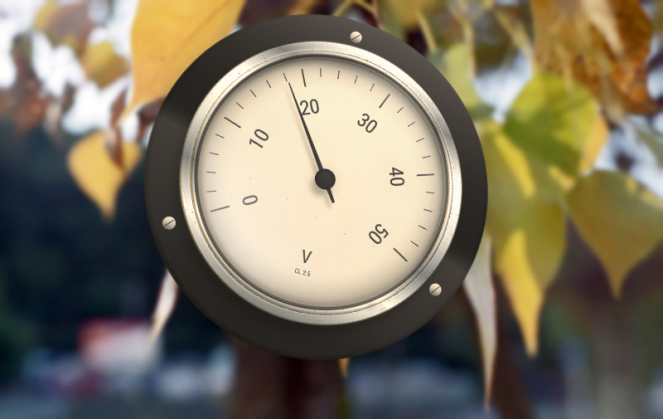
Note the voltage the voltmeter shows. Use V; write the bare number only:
18
